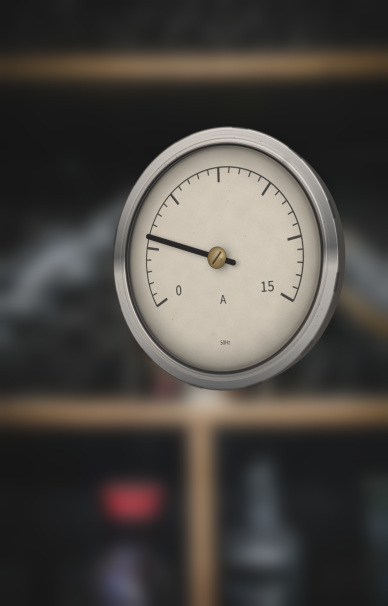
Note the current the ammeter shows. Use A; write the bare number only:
3
